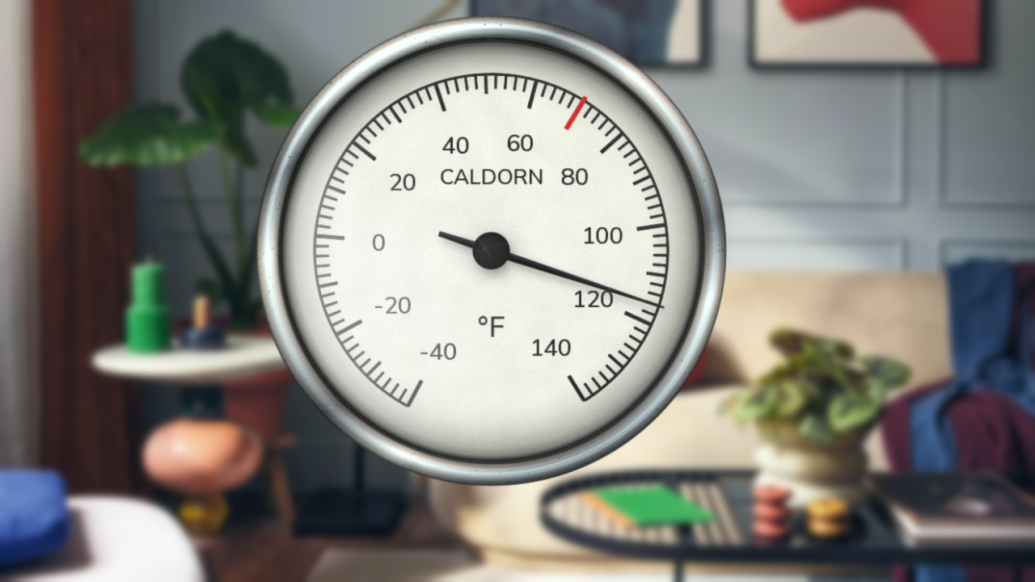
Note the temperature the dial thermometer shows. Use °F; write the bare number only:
116
